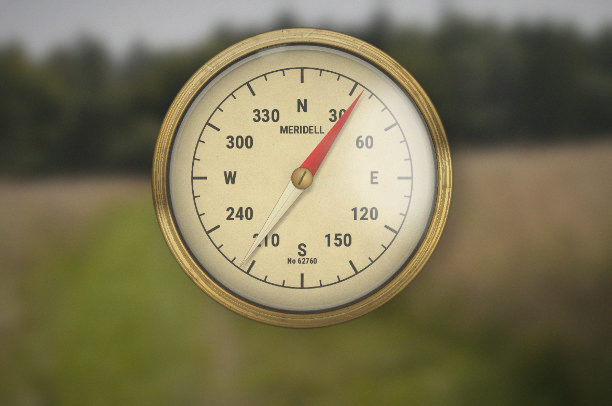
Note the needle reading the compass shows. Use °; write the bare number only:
35
